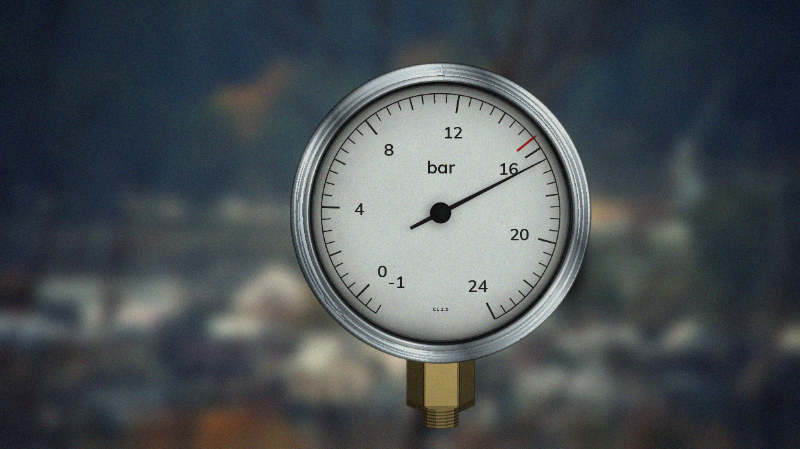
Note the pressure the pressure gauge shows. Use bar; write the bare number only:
16.5
